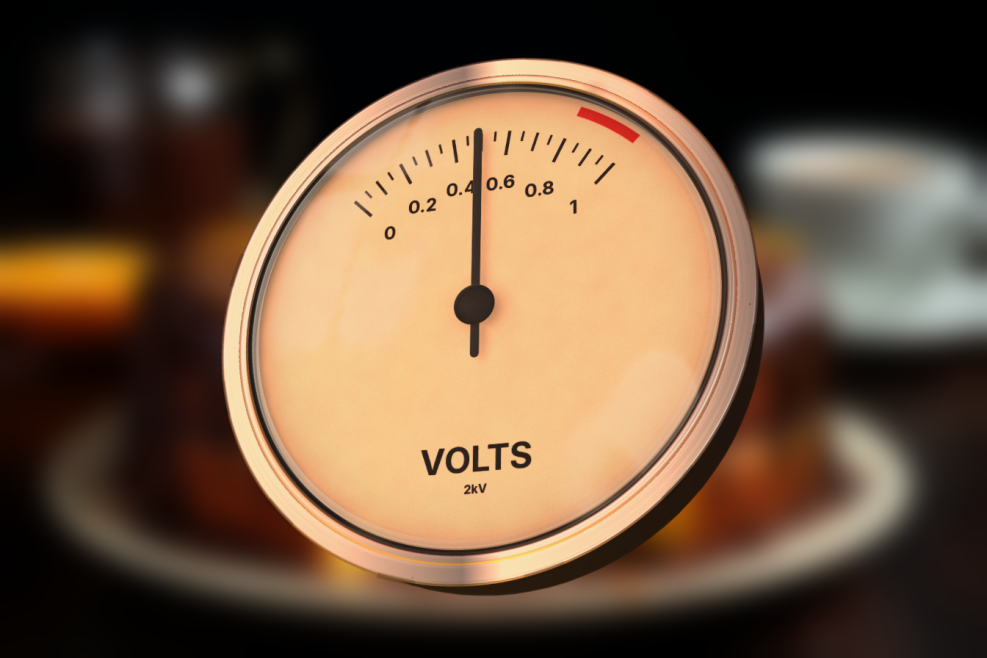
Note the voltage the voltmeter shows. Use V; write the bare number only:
0.5
